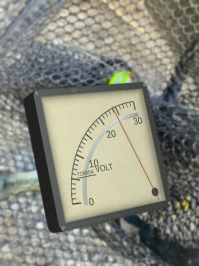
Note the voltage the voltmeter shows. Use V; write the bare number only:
24
